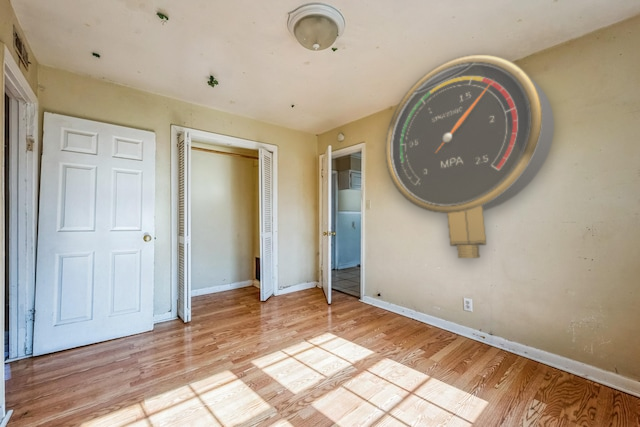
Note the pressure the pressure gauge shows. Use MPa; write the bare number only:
1.7
